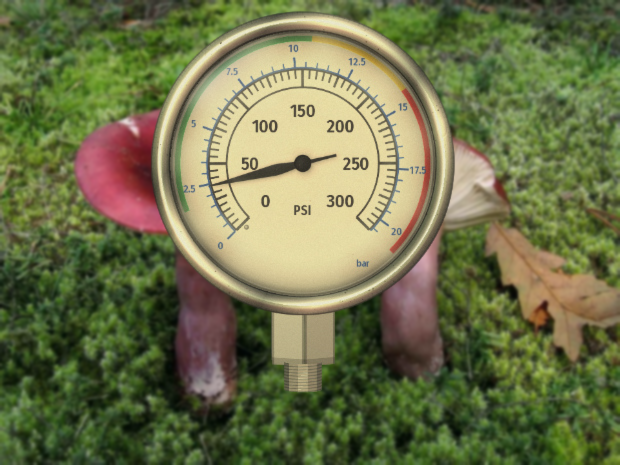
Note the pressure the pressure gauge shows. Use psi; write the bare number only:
35
